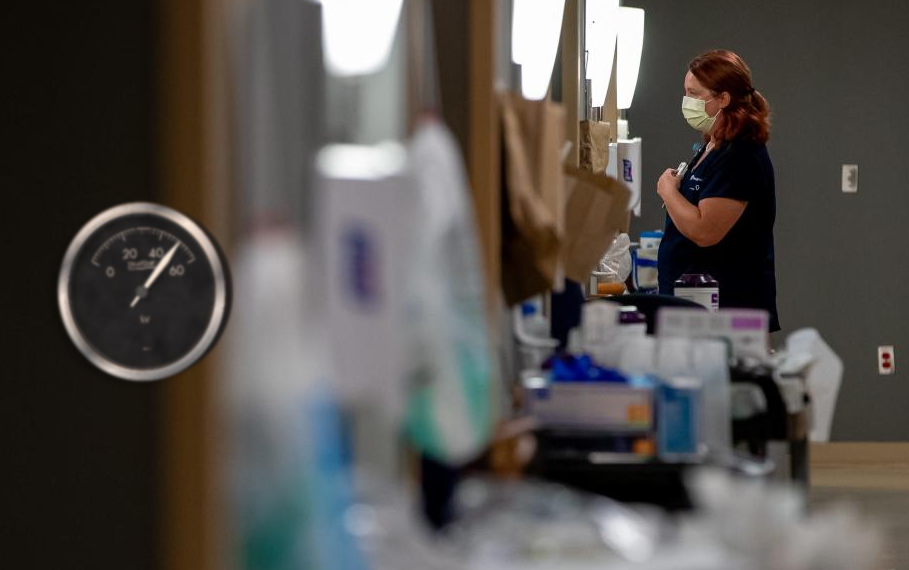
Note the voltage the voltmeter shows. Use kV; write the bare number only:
50
